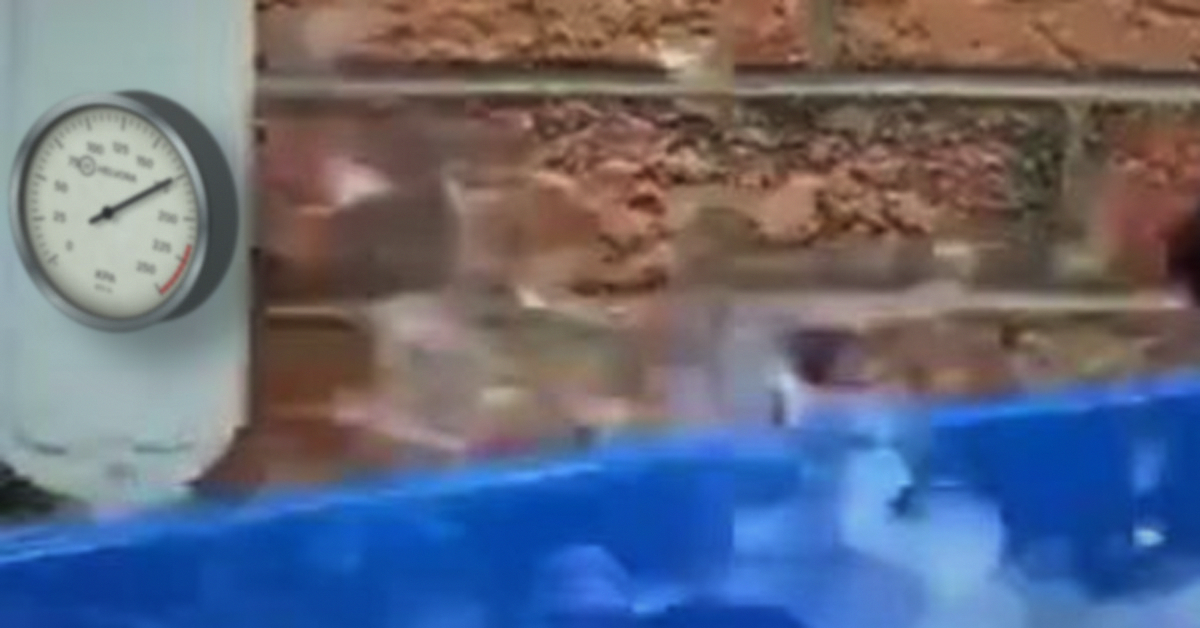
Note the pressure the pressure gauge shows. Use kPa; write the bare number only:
175
